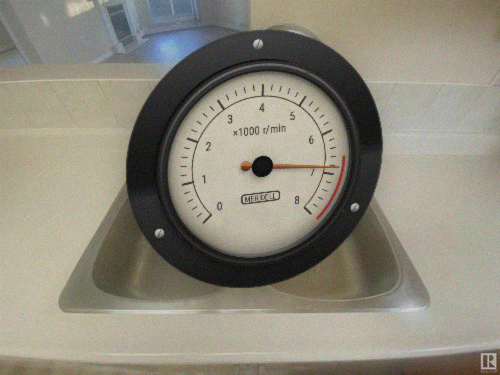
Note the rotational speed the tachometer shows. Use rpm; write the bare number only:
6800
